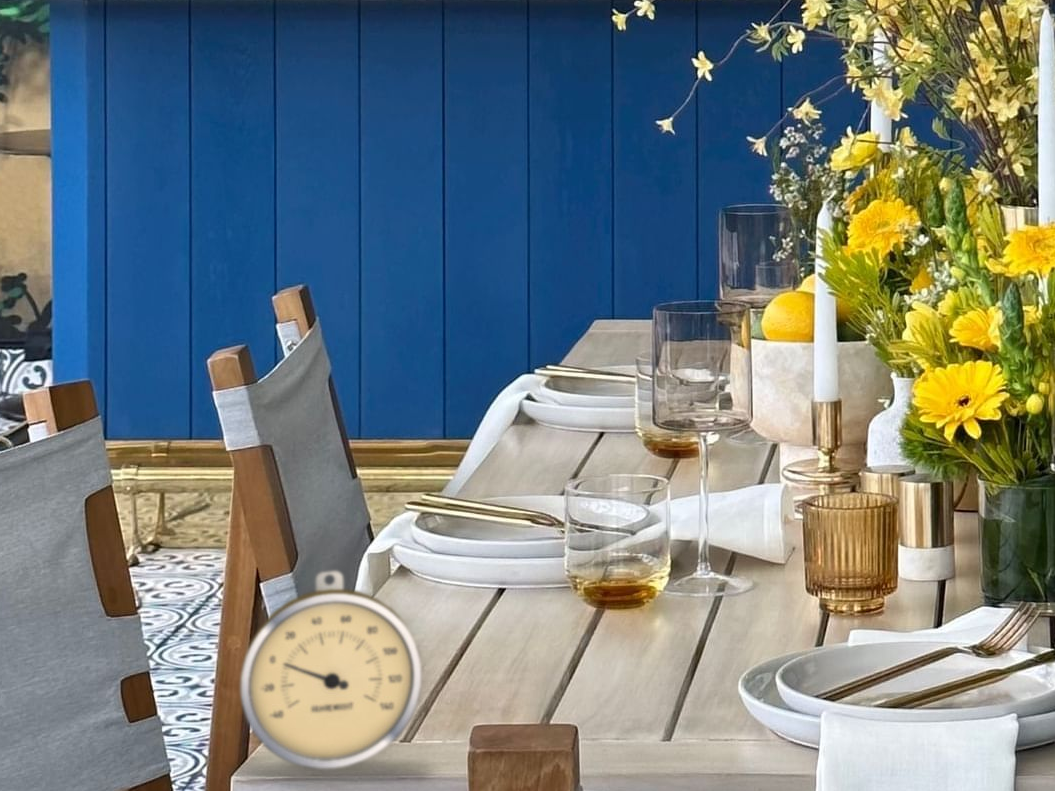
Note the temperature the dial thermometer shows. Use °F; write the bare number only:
0
